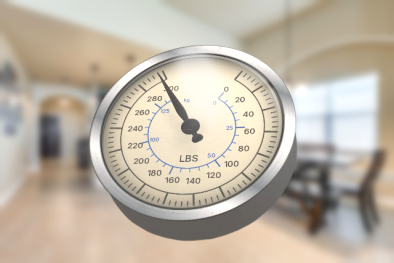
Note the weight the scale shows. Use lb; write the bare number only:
296
